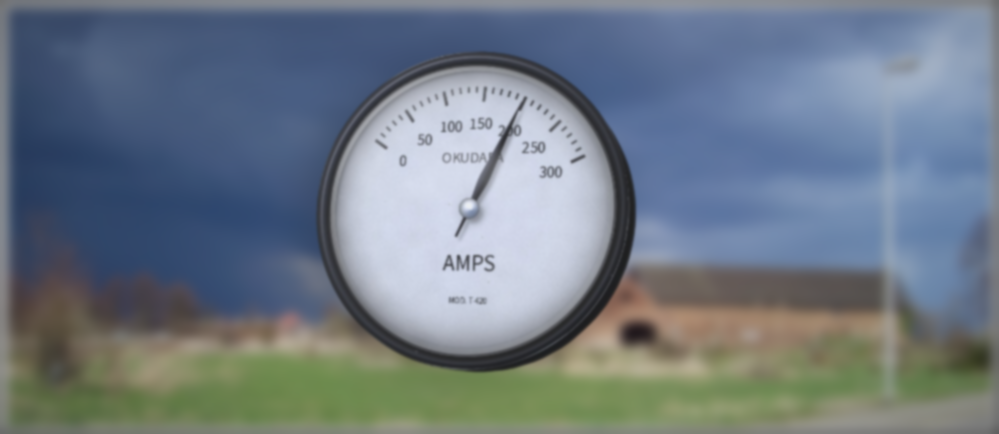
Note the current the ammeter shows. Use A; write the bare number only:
200
